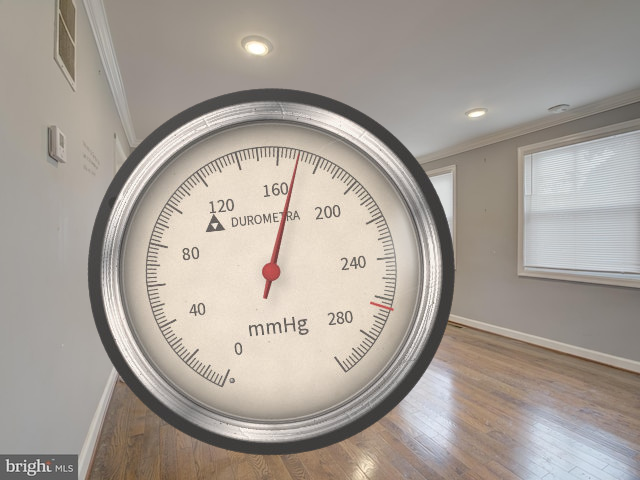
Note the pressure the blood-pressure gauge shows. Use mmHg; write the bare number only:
170
